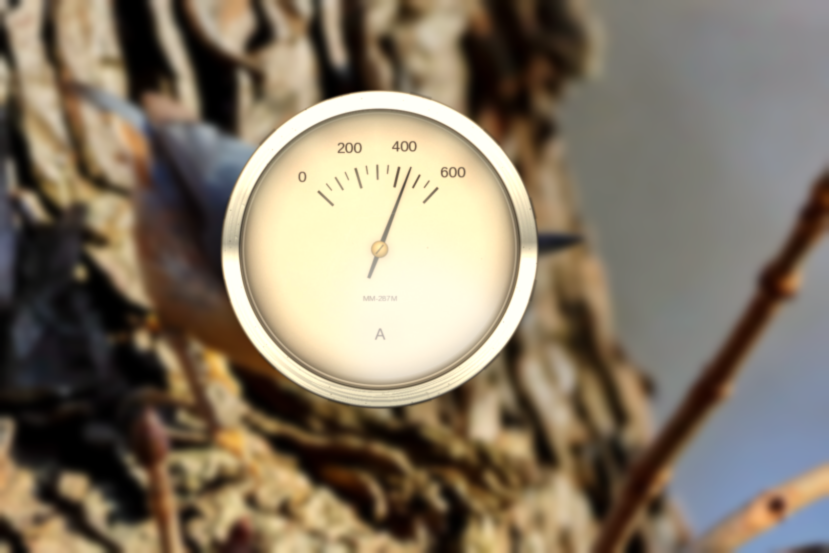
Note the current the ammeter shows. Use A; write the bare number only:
450
